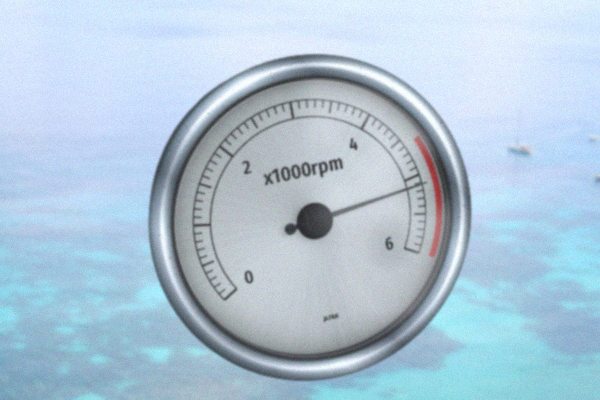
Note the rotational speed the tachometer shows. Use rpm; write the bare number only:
5100
